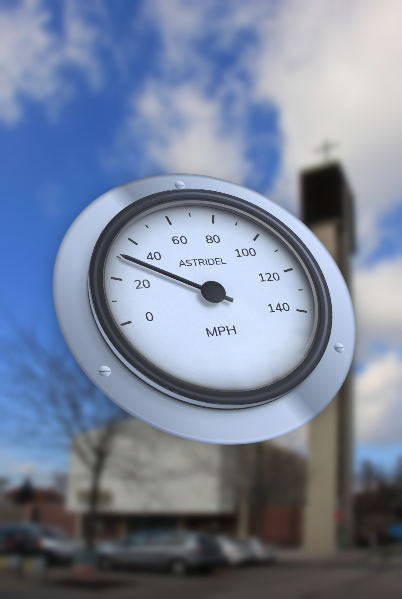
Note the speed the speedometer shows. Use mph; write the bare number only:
30
